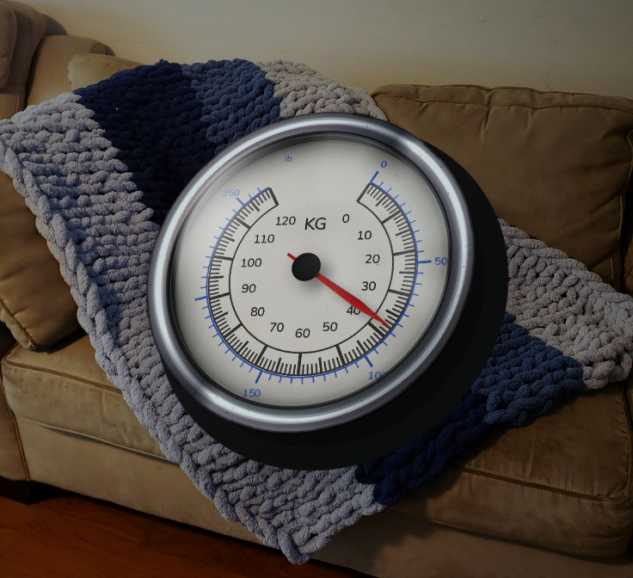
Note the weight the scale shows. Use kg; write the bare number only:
38
